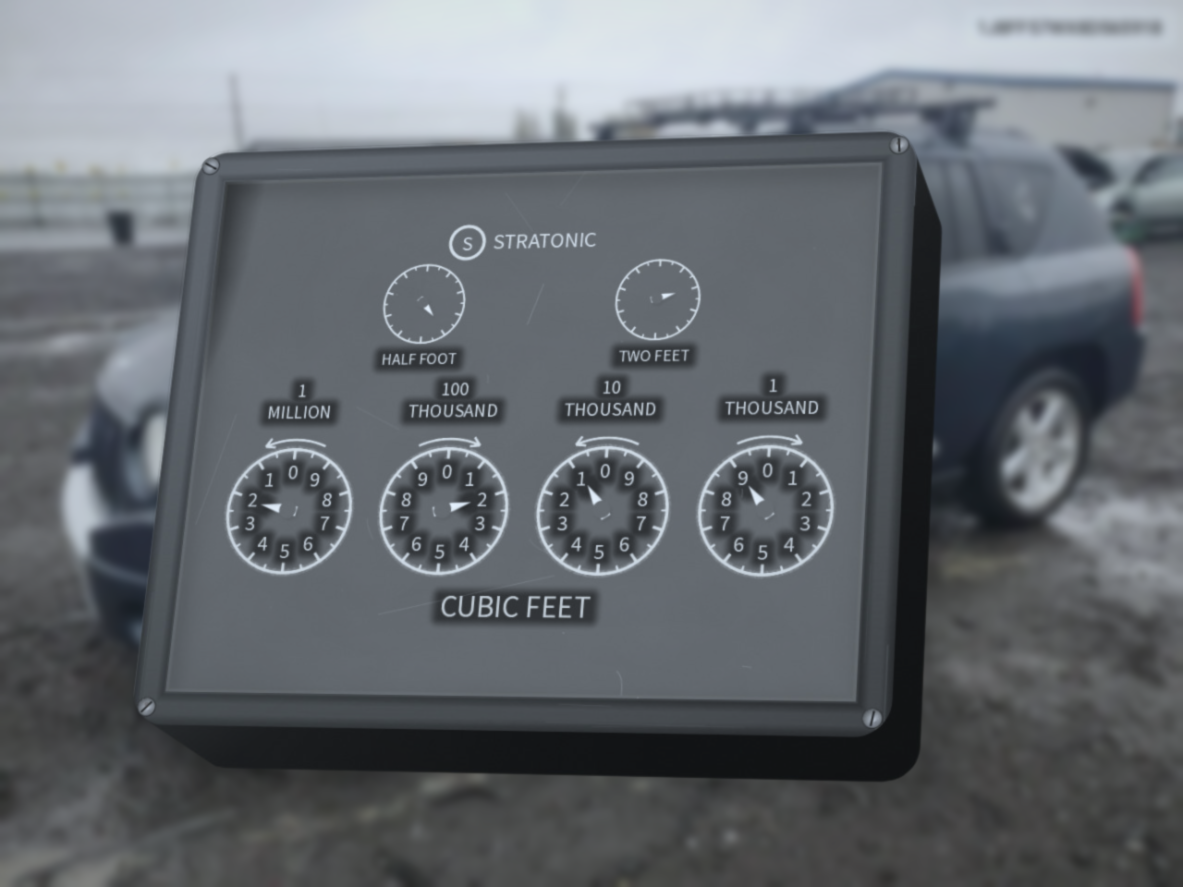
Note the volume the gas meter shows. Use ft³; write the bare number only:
220900
